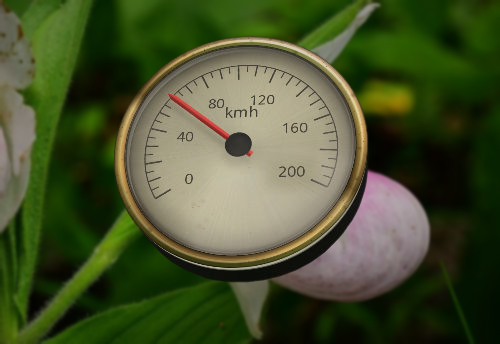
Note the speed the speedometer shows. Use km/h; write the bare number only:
60
